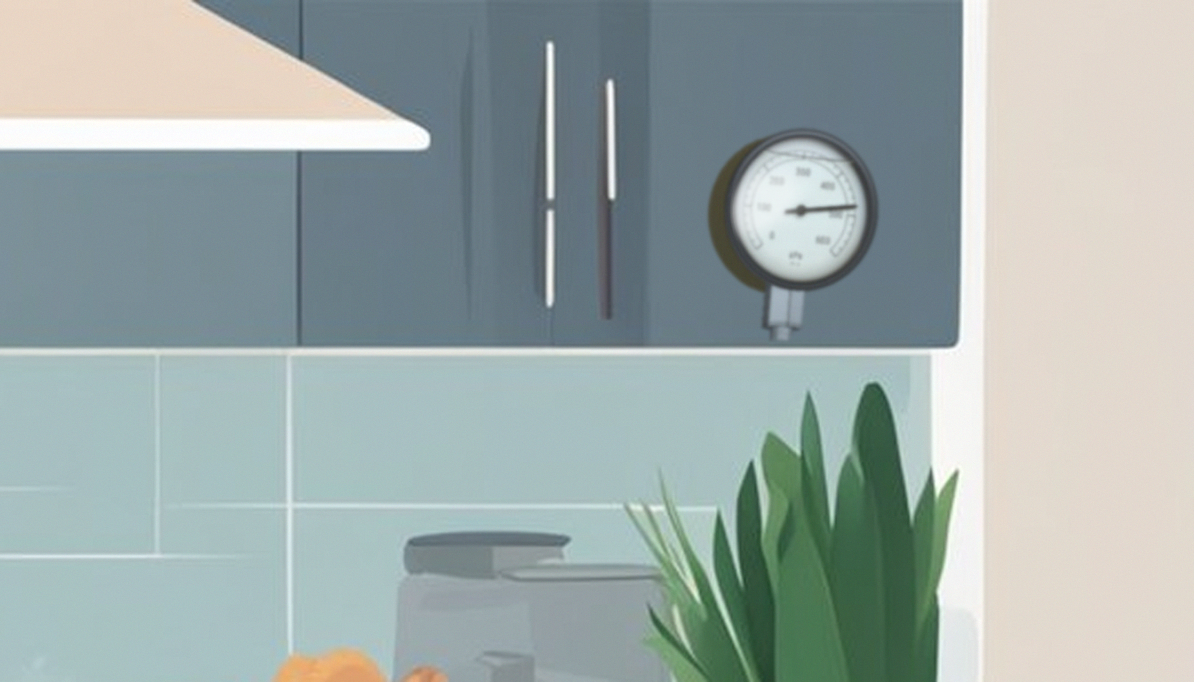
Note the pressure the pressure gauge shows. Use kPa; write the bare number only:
480
